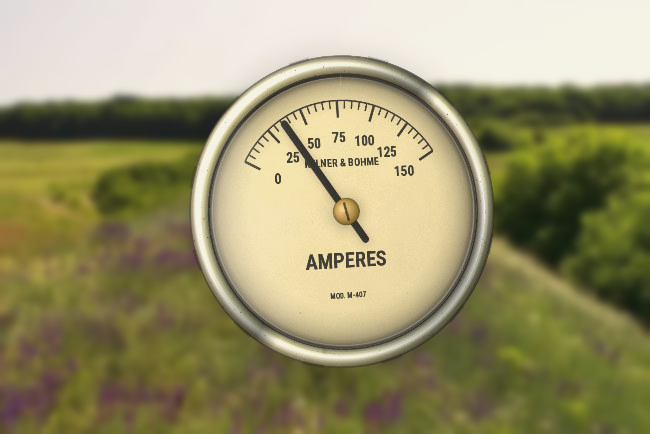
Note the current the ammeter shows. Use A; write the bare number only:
35
